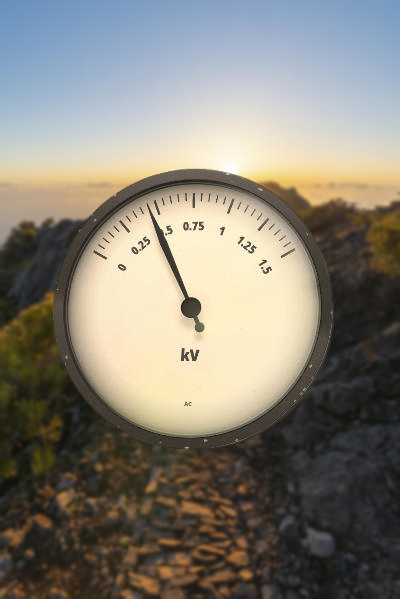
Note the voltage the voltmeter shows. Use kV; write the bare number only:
0.45
